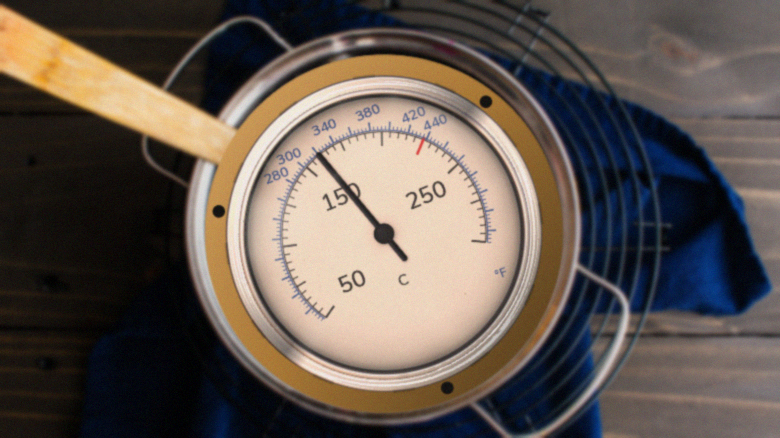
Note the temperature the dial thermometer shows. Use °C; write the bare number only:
160
